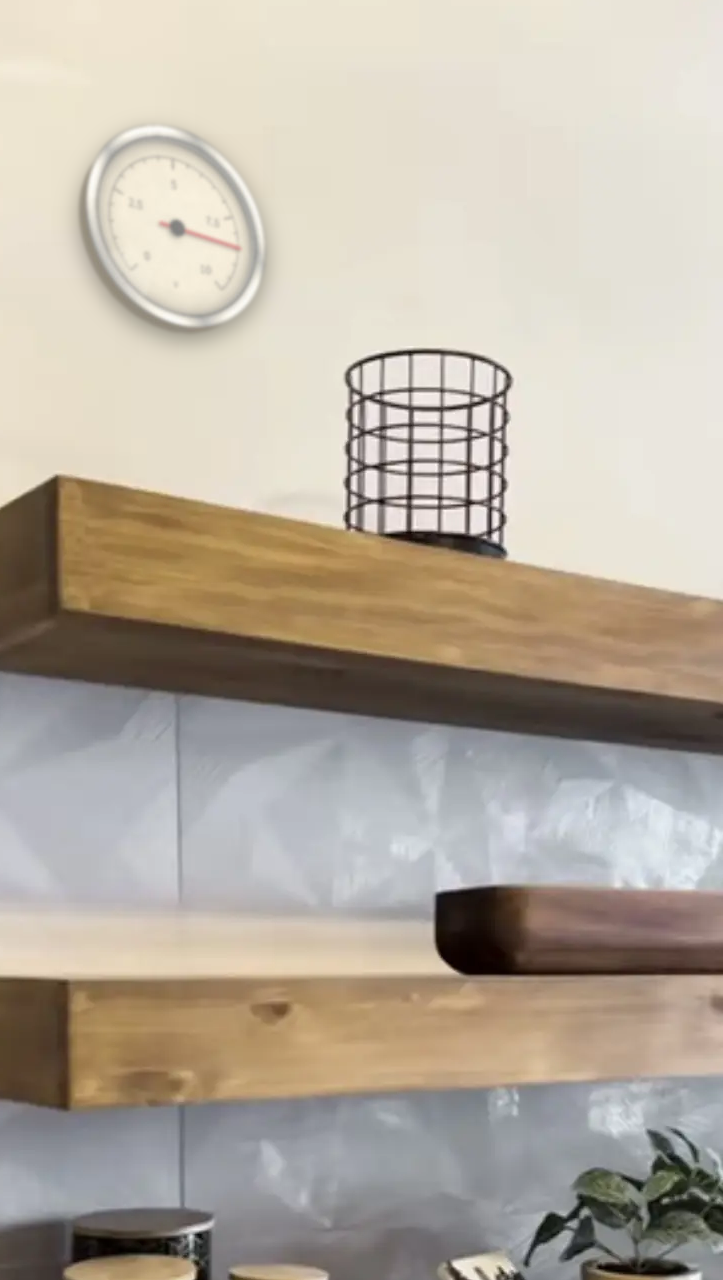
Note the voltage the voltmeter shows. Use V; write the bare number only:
8.5
